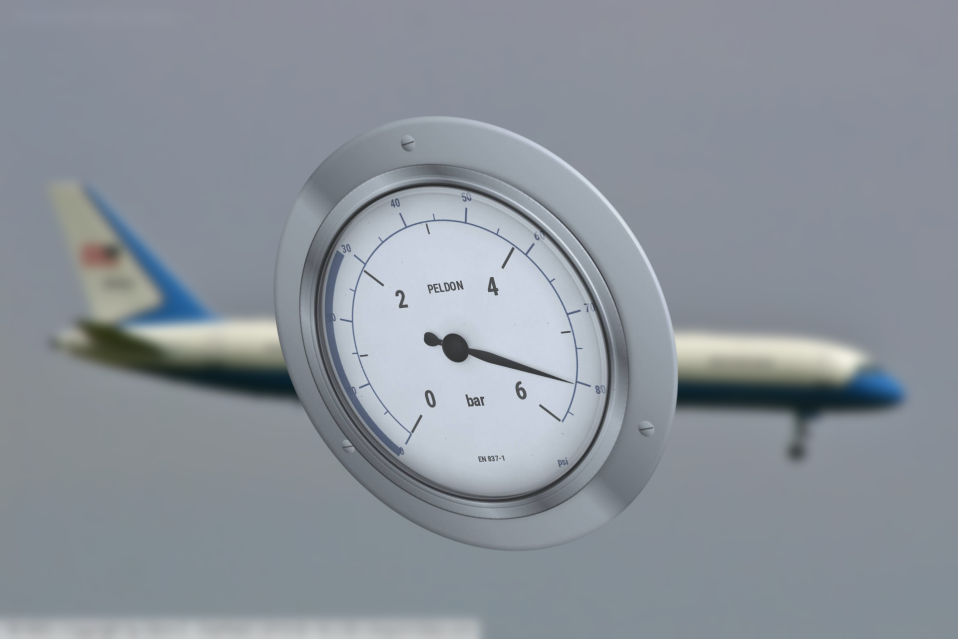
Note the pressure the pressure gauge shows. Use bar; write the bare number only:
5.5
